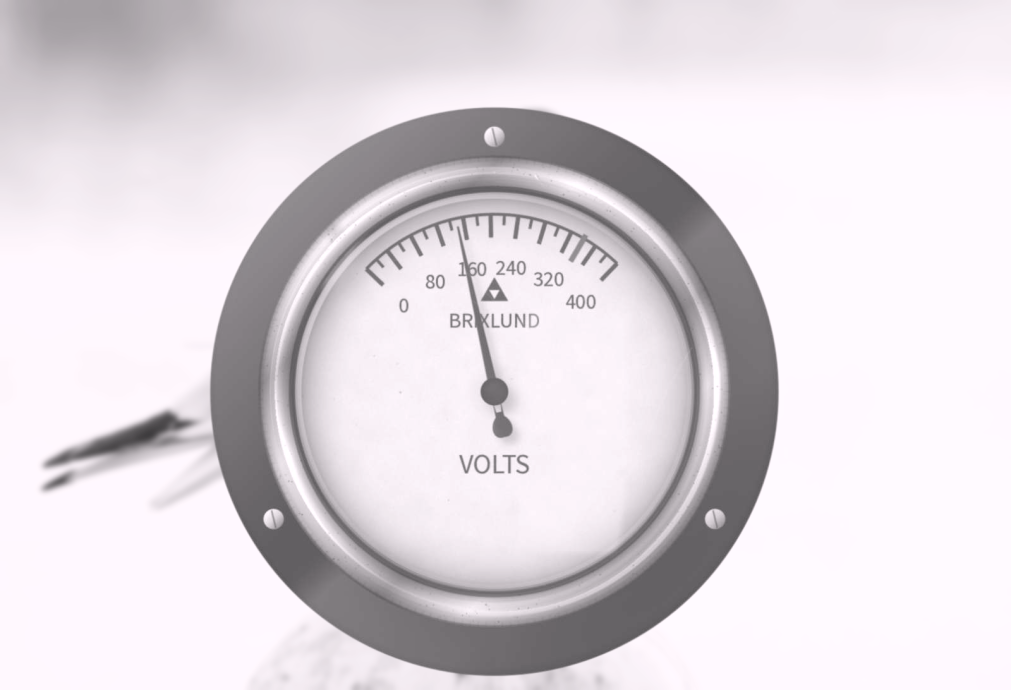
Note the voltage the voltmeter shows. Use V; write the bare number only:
150
